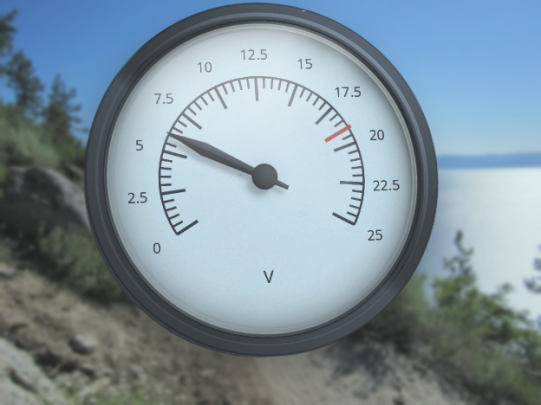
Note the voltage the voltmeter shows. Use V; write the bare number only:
6
